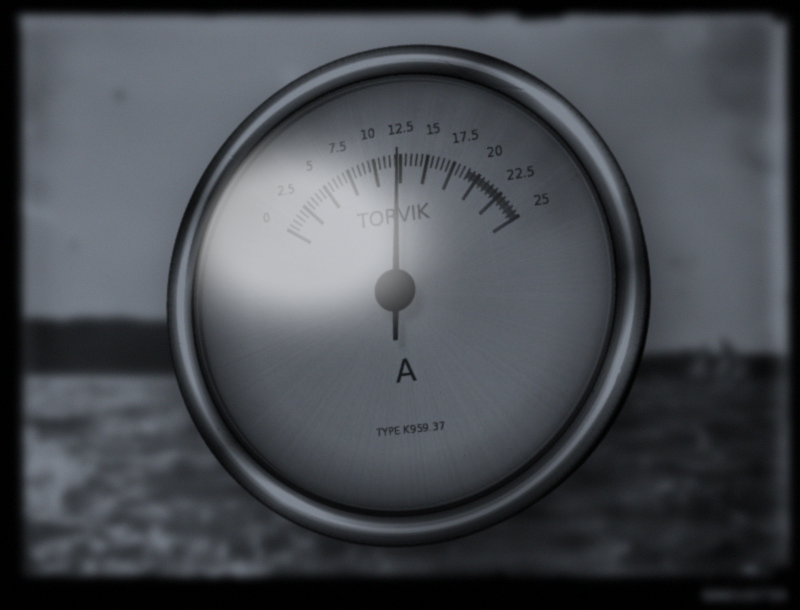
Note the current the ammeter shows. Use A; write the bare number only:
12.5
